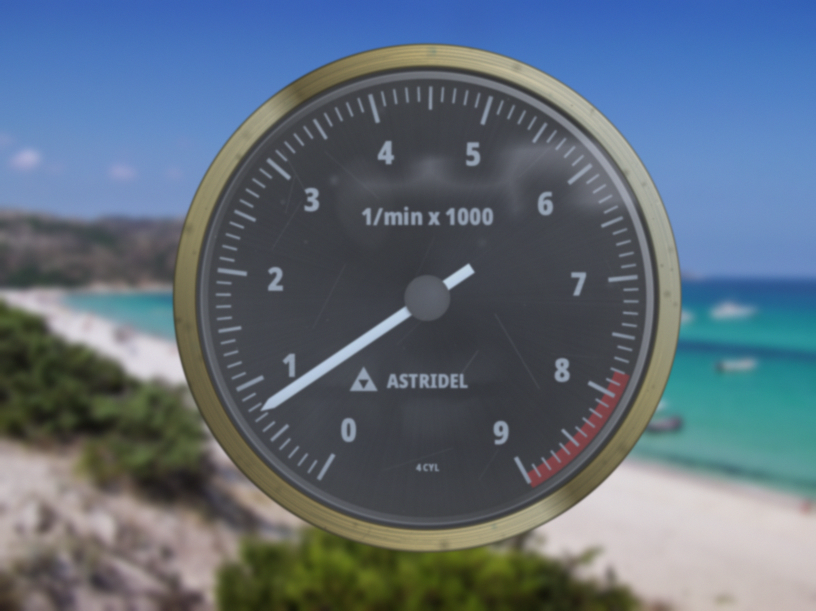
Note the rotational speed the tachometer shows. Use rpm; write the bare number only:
750
